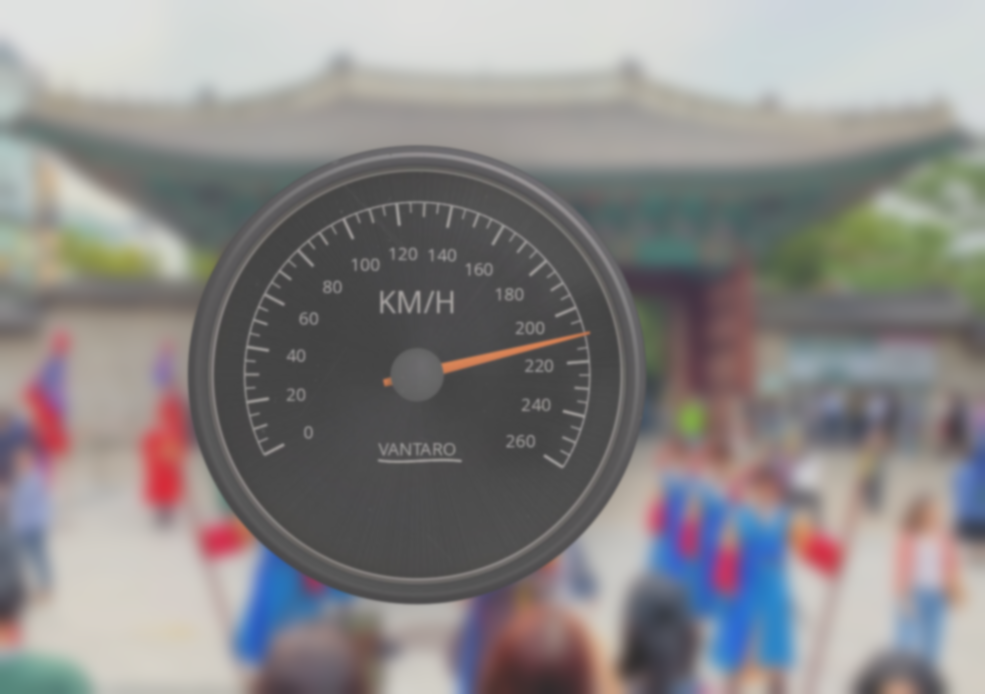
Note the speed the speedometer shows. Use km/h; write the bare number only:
210
